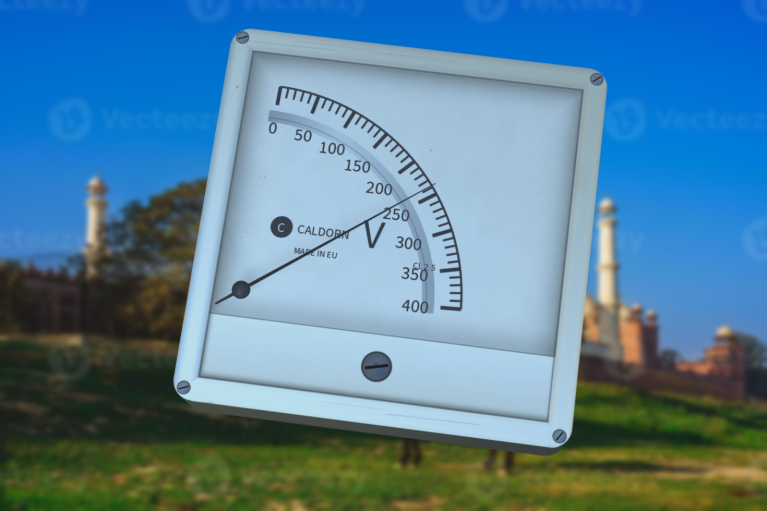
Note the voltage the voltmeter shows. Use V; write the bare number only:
240
